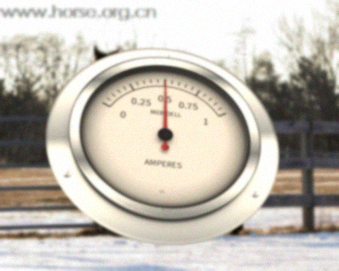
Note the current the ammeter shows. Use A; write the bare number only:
0.5
